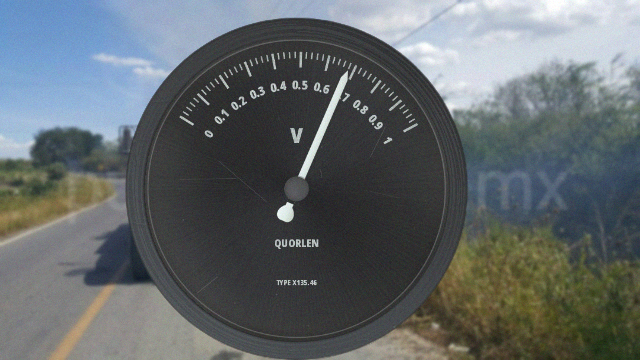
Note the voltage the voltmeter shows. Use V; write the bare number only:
0.68
